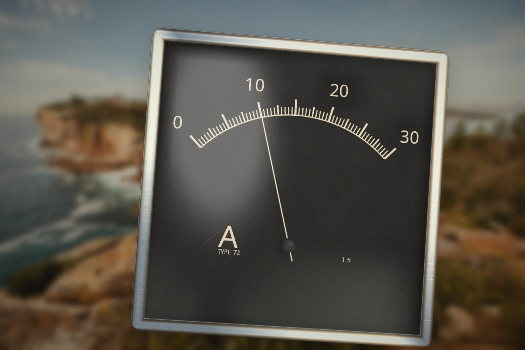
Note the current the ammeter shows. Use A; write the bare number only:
10
